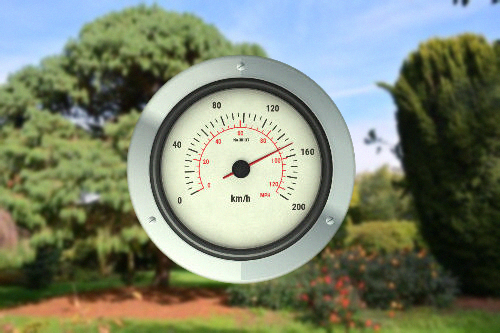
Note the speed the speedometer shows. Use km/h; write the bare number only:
150
